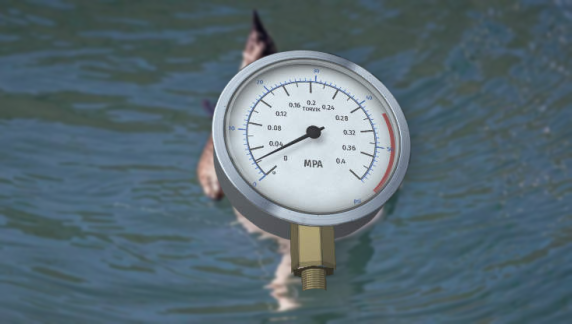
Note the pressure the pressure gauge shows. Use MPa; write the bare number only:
0.02
